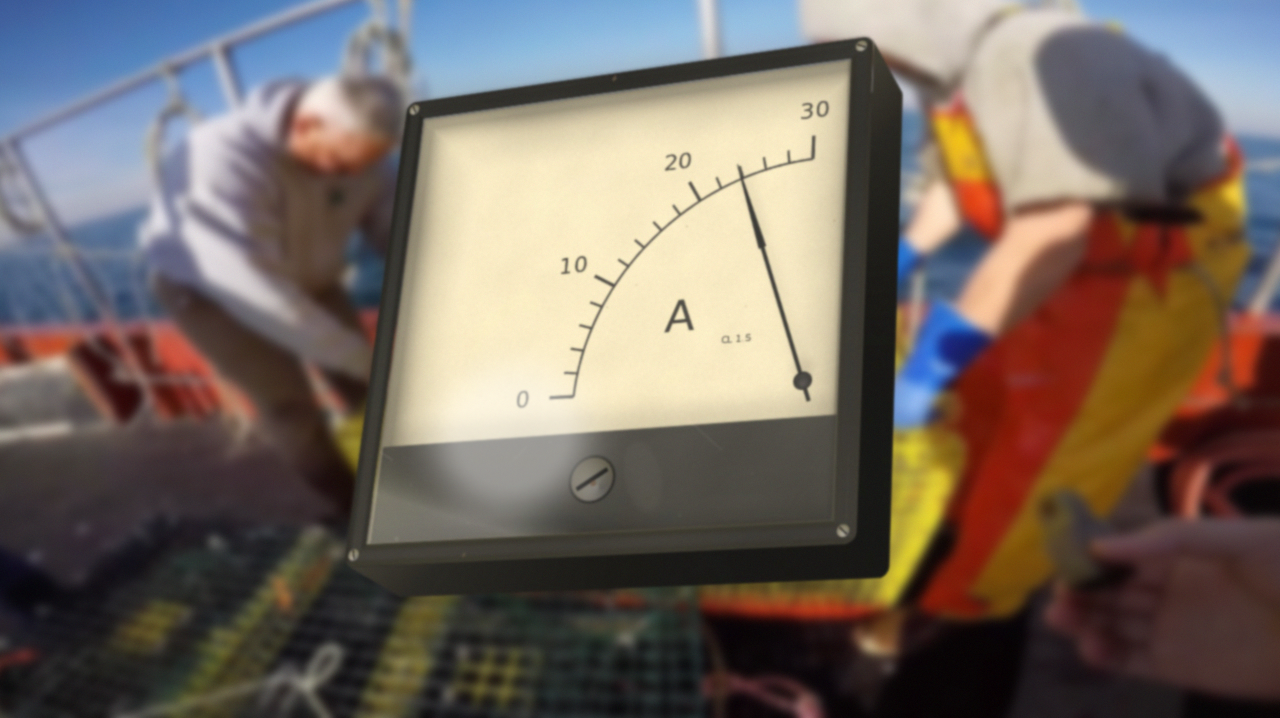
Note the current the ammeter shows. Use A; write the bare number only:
24
